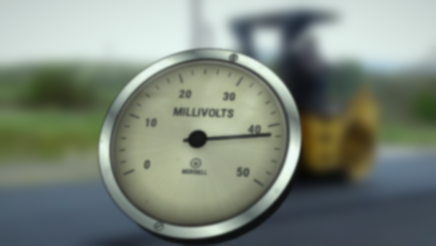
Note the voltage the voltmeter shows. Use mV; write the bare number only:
42
